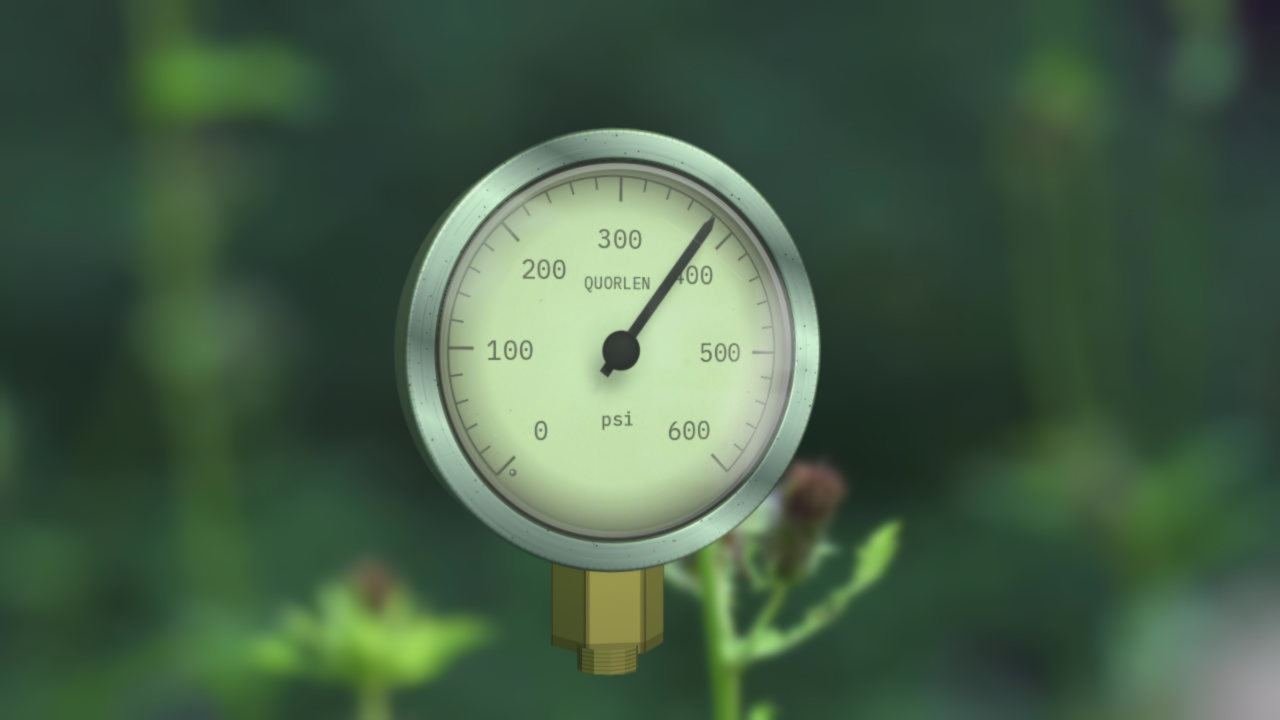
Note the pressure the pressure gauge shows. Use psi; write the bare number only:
380
